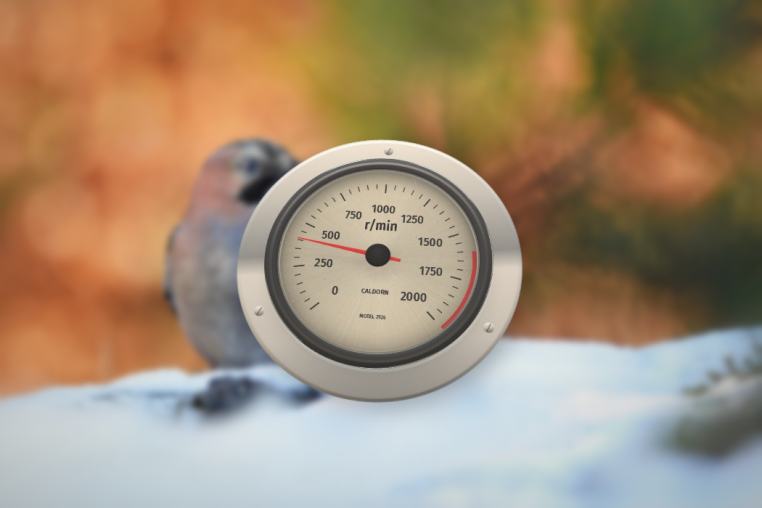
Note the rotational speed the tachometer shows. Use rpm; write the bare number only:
400
